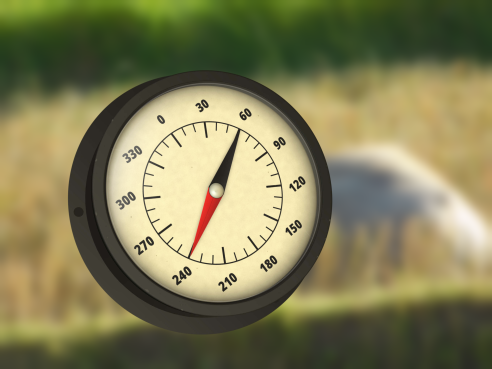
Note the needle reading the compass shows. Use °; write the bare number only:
240
